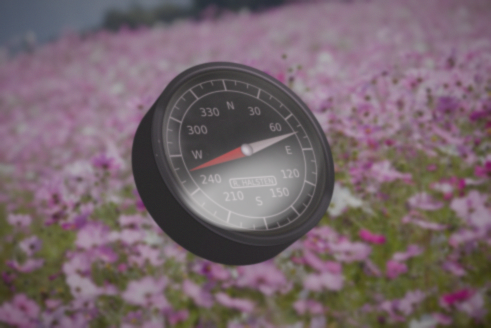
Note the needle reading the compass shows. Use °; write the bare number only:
255
